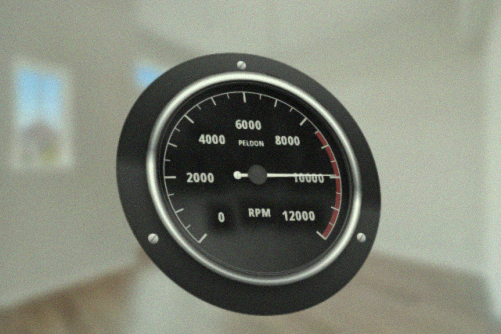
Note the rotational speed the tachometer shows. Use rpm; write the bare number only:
10000
